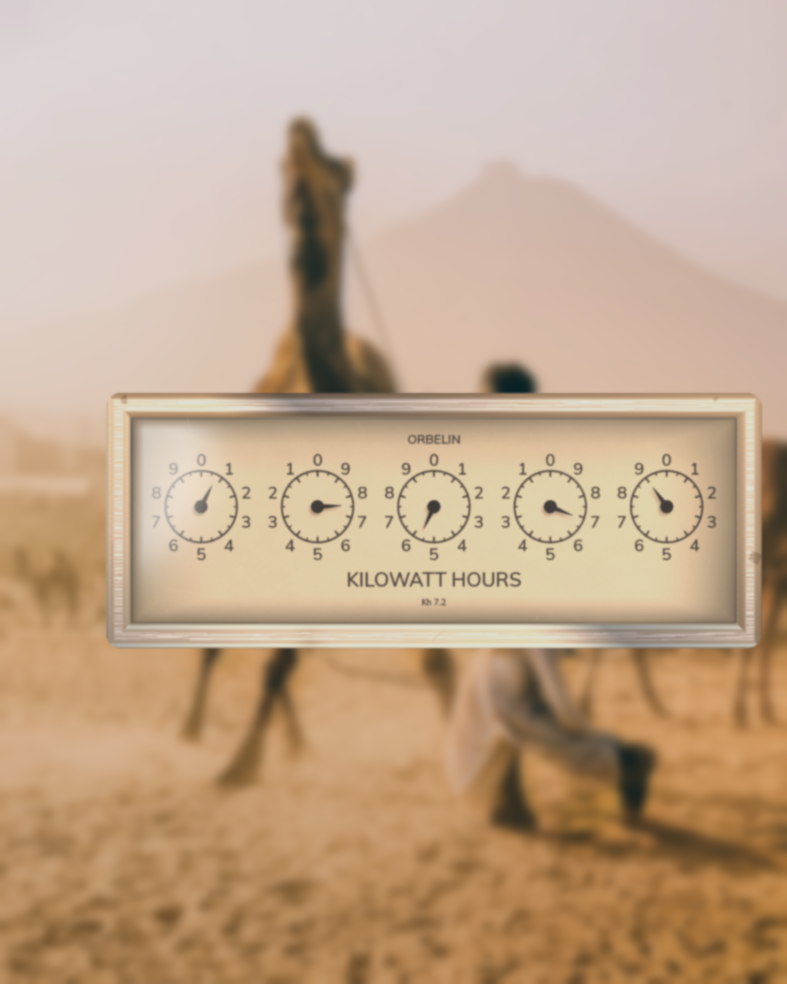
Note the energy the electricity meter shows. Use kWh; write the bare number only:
7569
